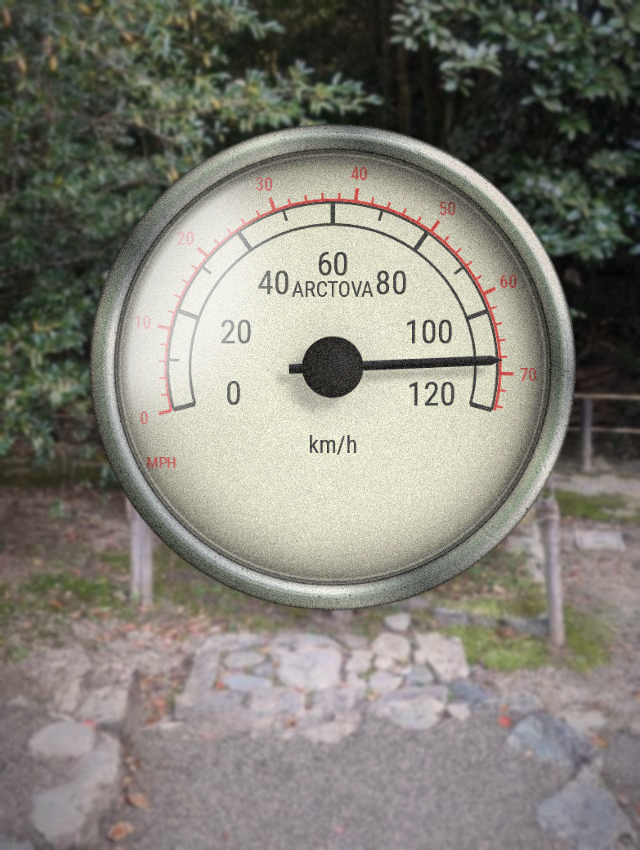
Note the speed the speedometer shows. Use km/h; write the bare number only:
110
